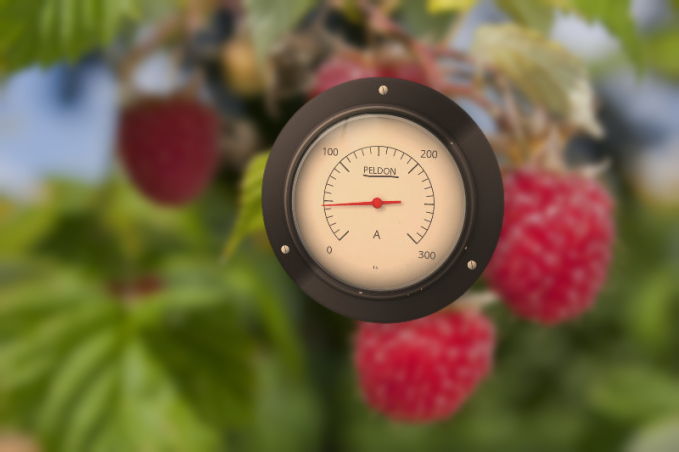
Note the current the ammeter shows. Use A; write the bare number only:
45
